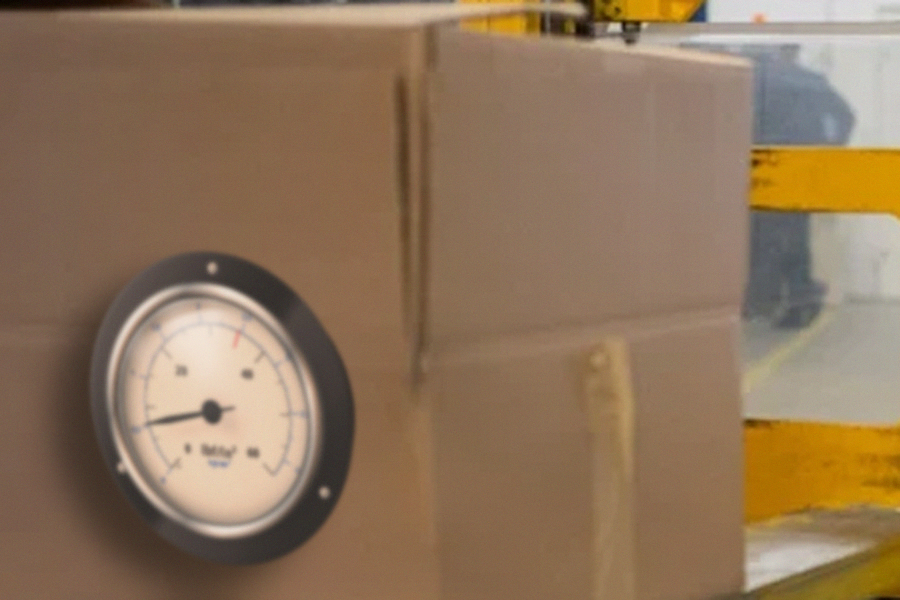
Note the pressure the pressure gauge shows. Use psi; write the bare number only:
7.5
